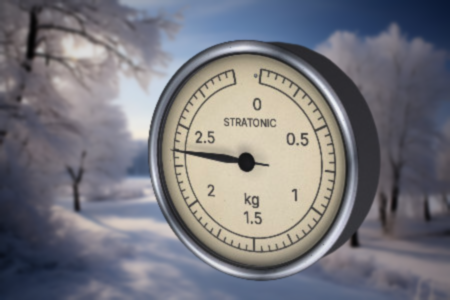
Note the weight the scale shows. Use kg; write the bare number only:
2.35
